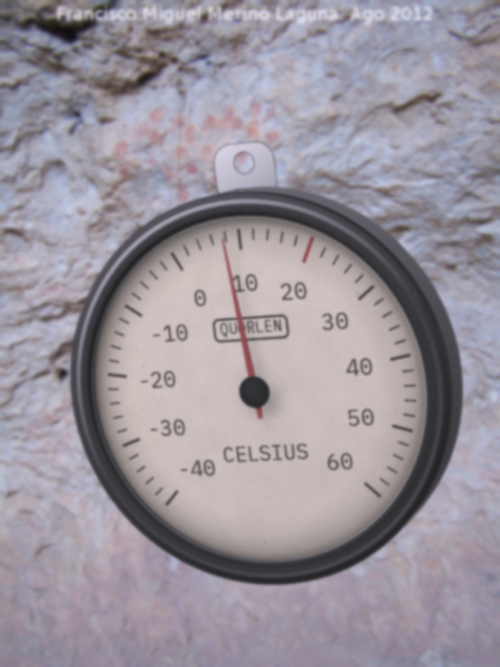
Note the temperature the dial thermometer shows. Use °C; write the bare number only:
8
